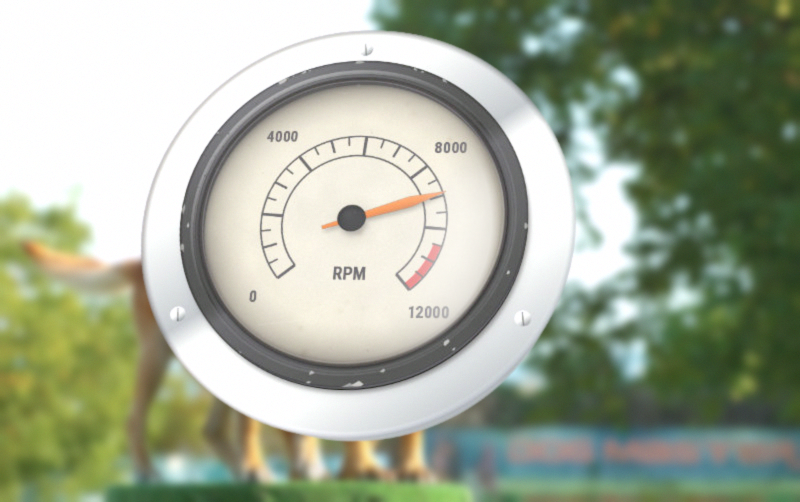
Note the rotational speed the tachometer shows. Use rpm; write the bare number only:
9000
